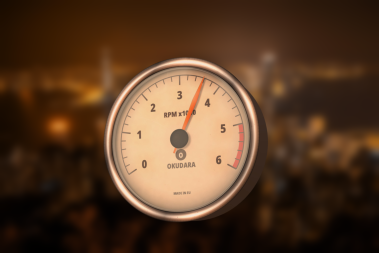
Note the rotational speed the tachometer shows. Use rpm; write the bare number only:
3600
